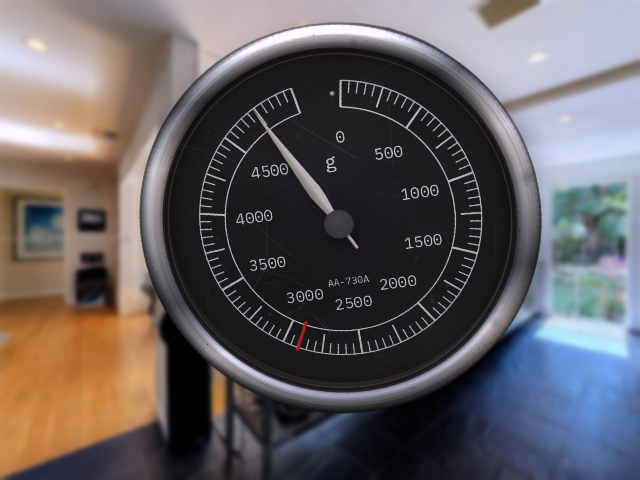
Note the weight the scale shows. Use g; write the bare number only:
4750
